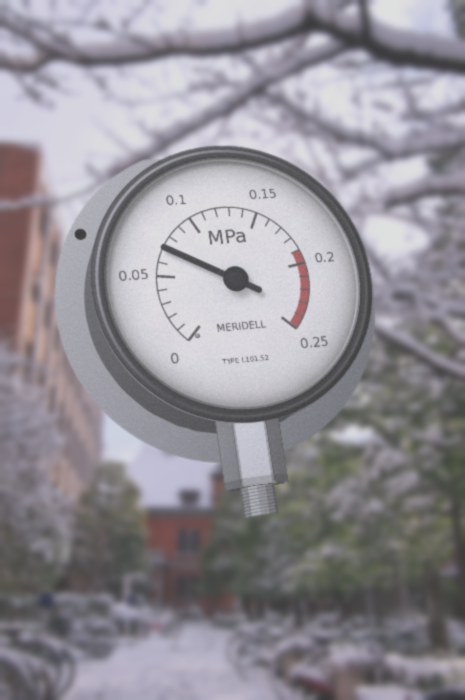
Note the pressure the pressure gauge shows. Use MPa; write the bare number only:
0.07
